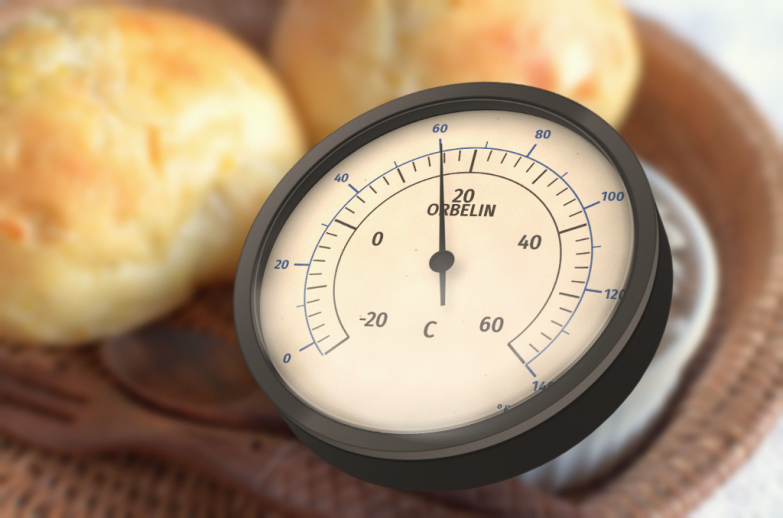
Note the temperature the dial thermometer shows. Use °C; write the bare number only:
16
